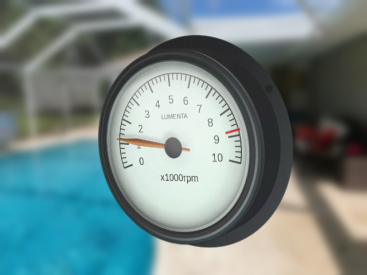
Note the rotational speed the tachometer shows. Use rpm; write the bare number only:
1200
